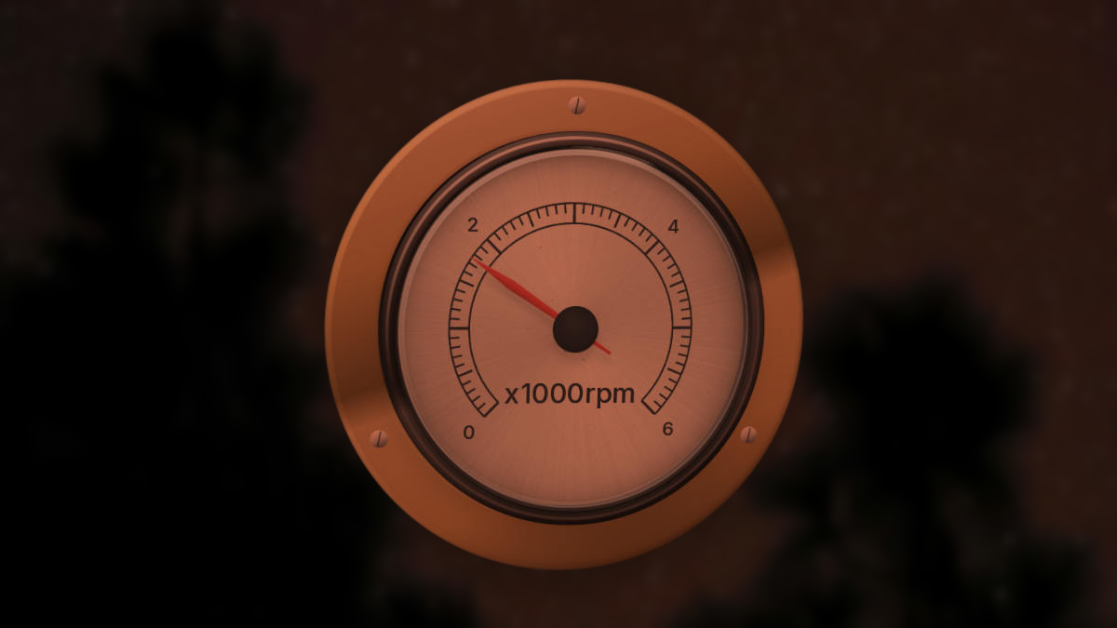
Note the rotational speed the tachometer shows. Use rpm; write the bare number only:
1750
